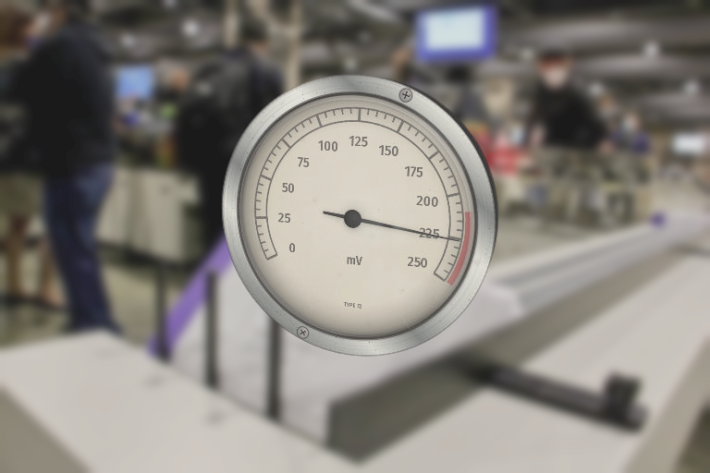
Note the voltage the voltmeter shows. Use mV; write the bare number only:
225
